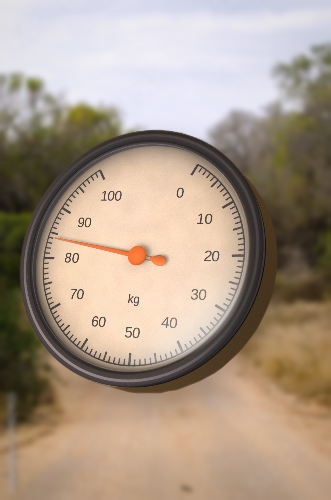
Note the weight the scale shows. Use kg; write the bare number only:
84
